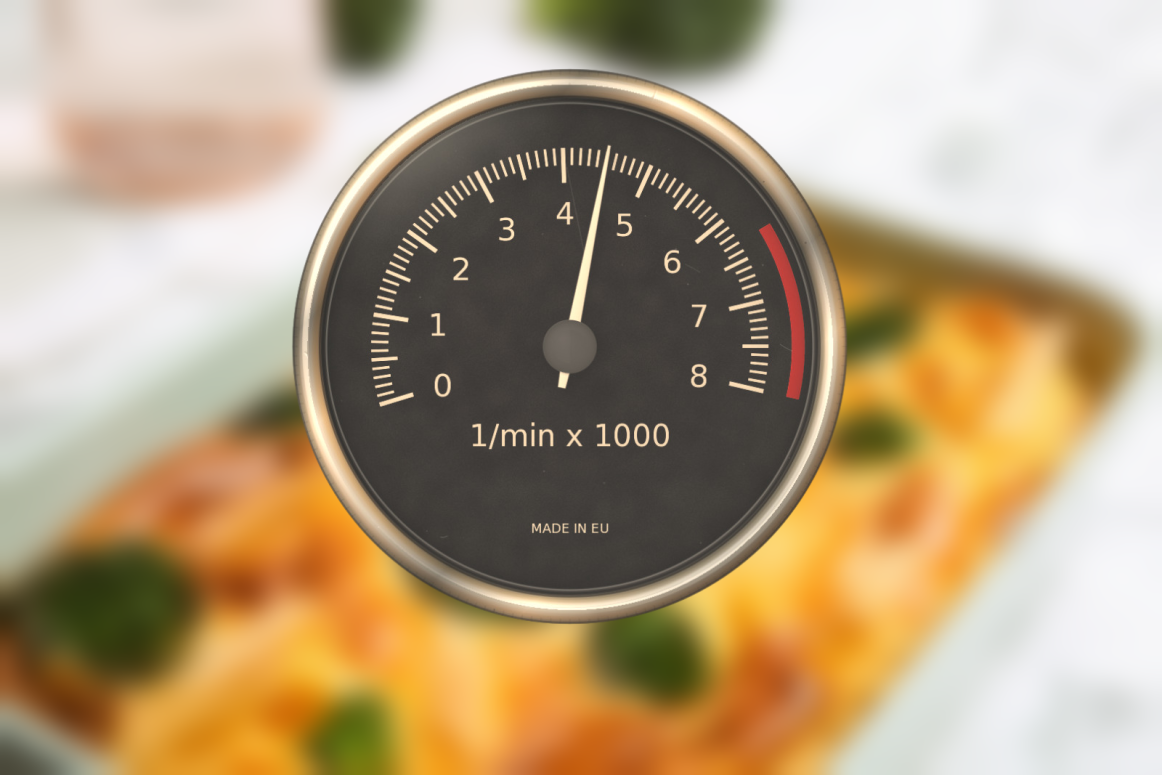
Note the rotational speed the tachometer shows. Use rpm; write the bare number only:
4500
